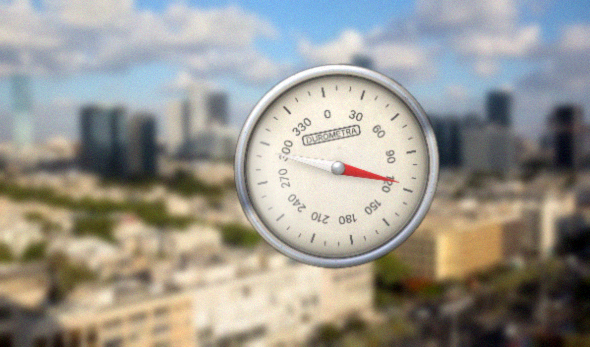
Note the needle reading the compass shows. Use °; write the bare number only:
115
